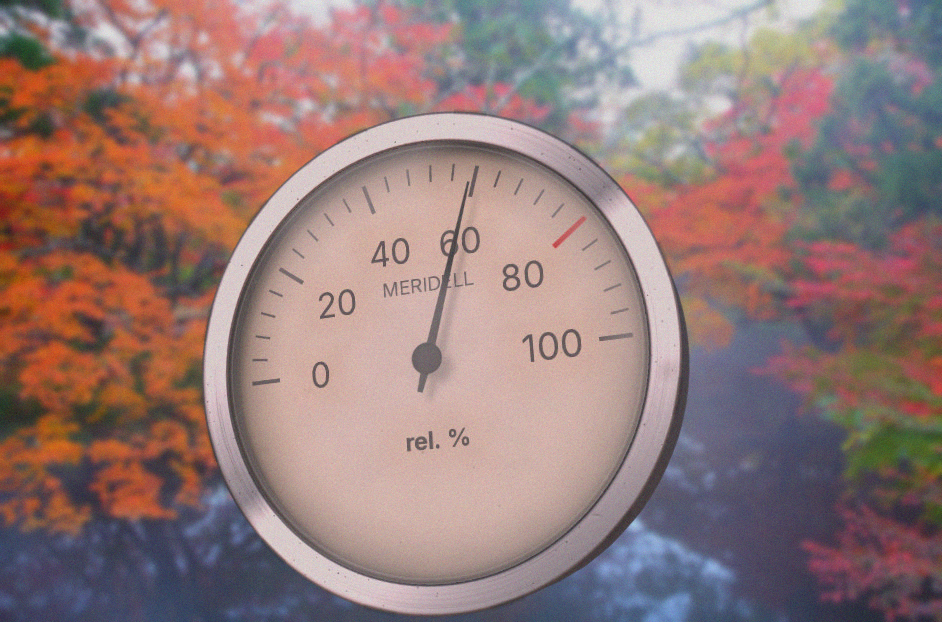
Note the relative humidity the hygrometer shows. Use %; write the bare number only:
60
